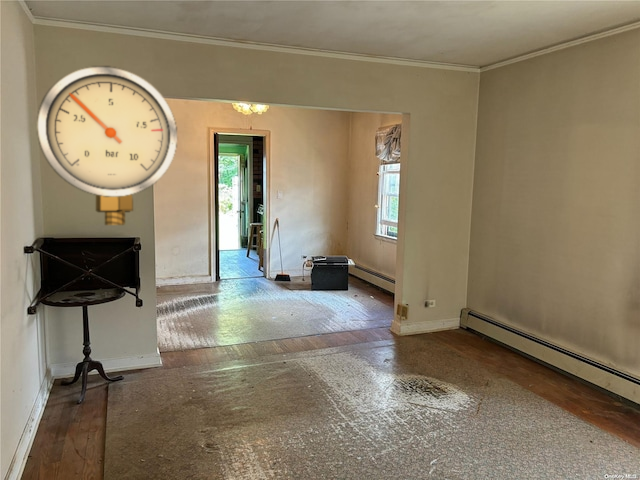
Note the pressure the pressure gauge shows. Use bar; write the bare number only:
3.25
